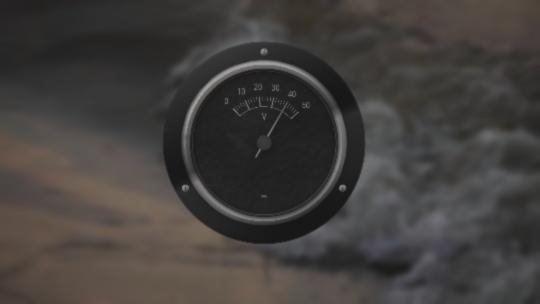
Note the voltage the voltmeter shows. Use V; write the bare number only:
40
